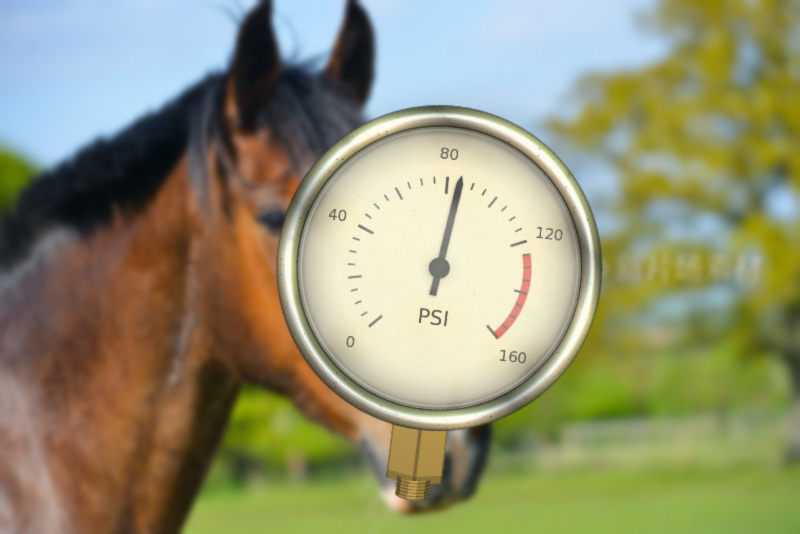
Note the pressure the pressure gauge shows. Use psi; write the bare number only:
85
